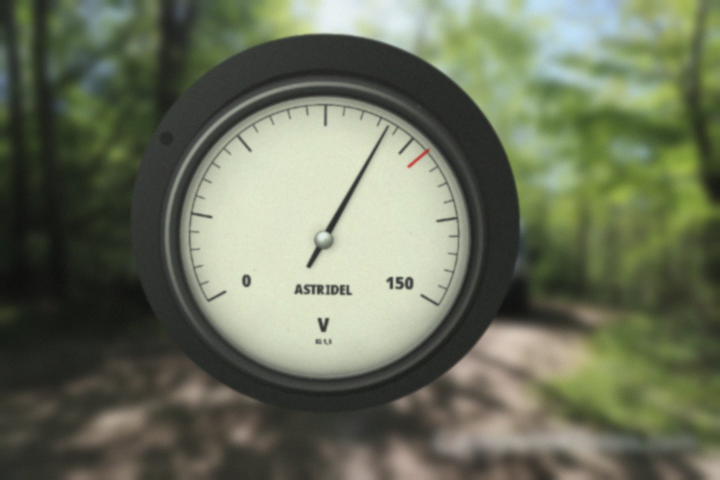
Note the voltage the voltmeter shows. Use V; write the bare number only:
92.5
